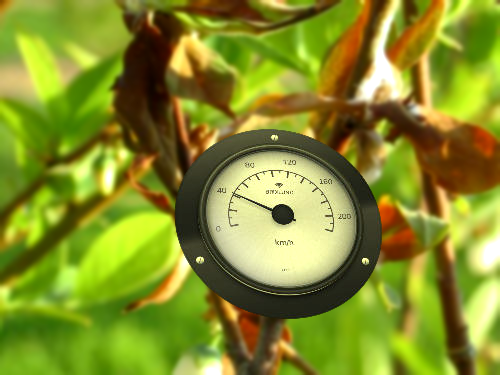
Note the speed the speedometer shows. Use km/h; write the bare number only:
40
